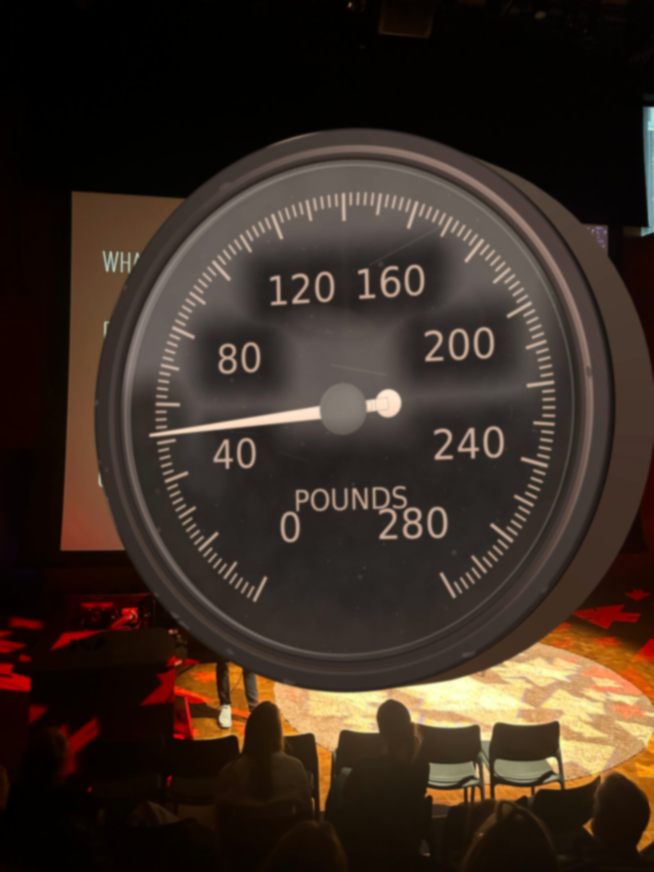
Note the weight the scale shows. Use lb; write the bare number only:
52
